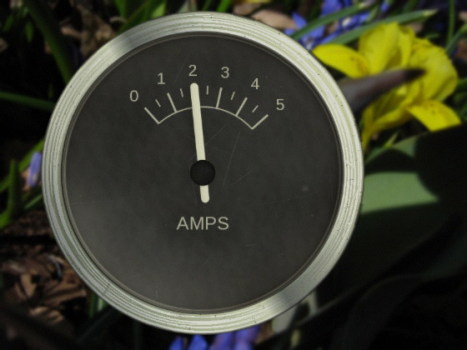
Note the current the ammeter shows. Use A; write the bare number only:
2
